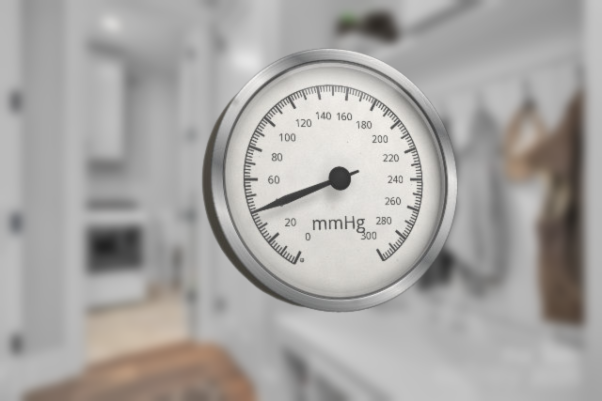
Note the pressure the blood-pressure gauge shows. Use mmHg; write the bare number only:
40
